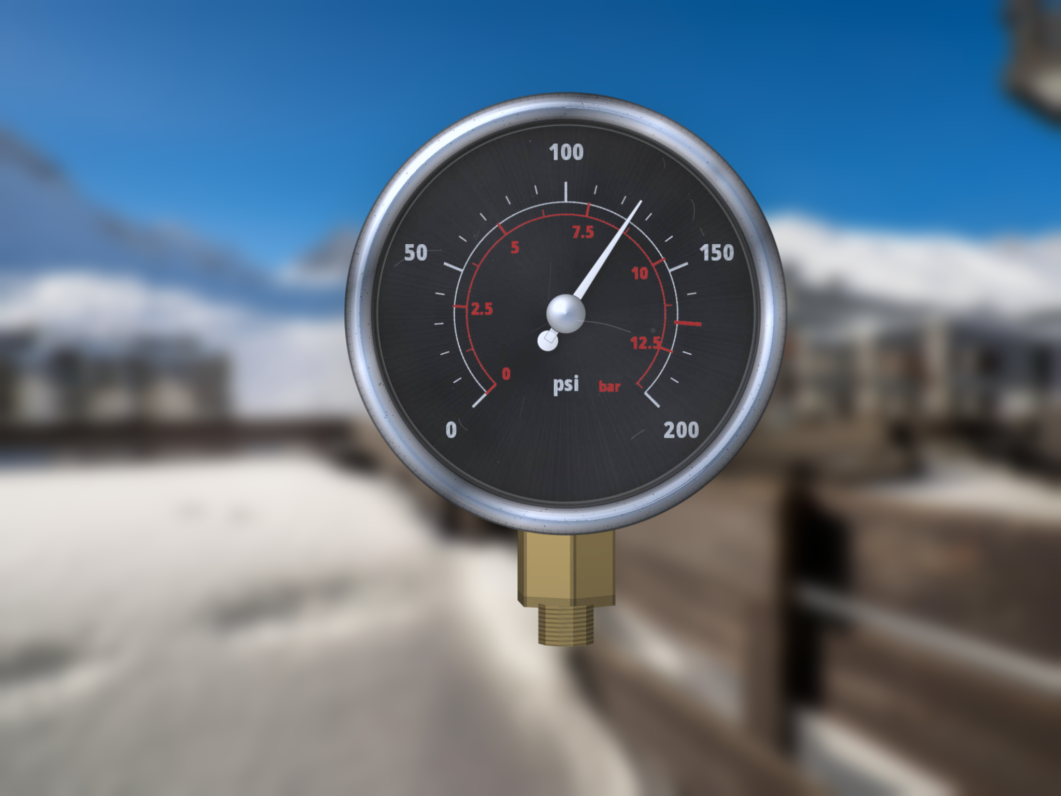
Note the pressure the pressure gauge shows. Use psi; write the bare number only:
125
